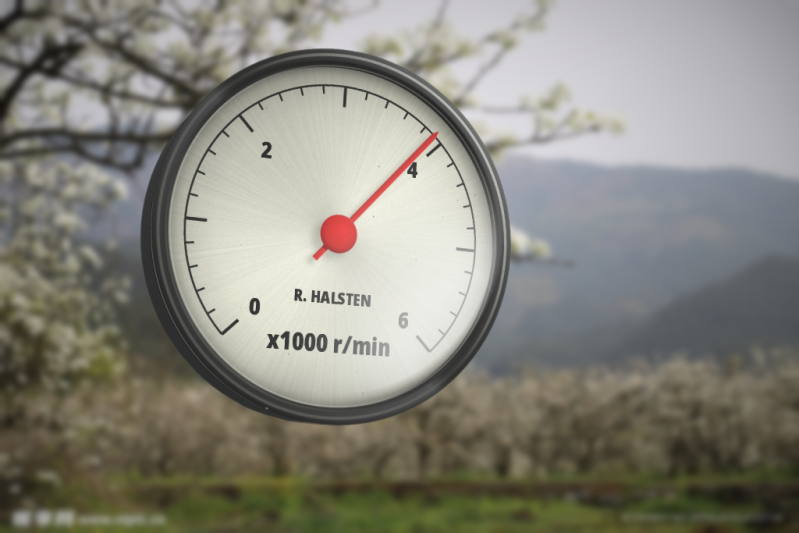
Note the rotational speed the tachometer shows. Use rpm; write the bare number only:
3900
